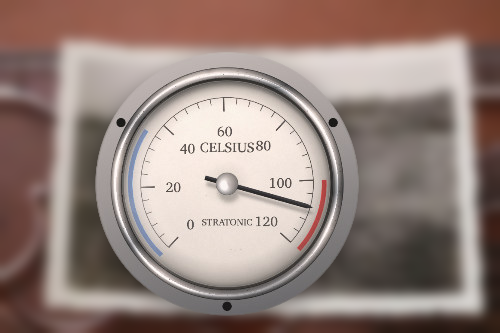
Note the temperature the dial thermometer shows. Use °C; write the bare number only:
108
